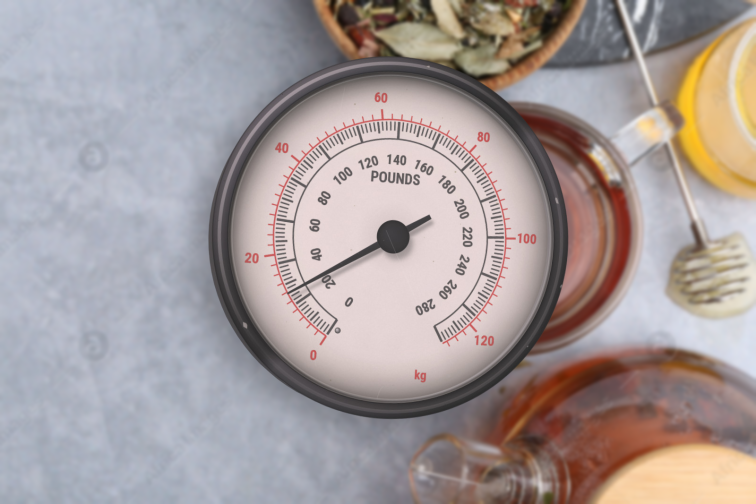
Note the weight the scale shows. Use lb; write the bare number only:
26
